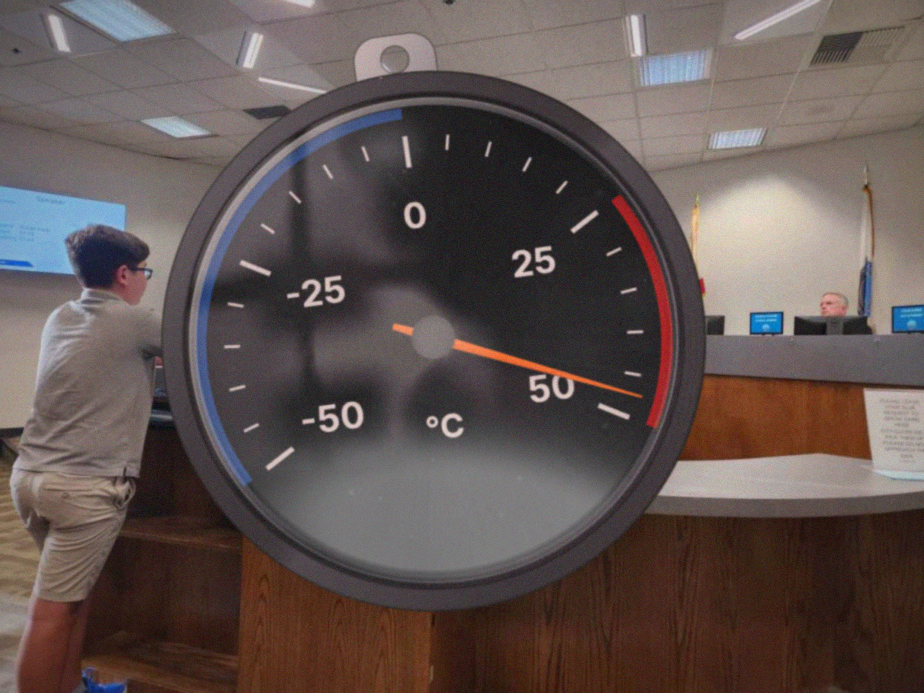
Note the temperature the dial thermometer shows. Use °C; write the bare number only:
47.5
